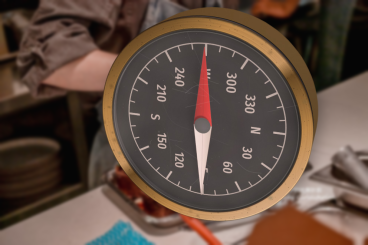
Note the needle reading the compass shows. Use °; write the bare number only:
270
